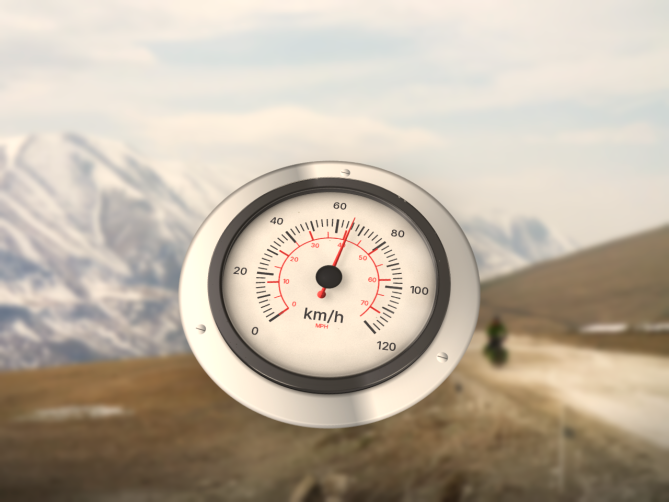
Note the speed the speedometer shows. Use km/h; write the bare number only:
66
